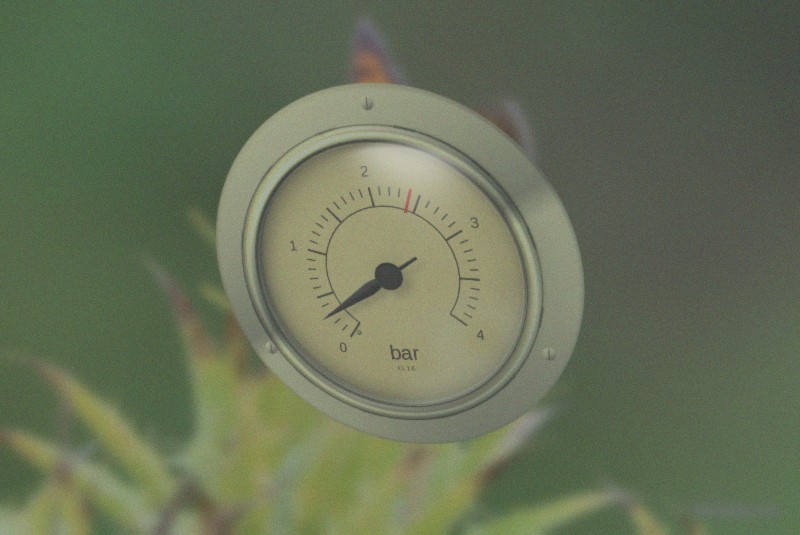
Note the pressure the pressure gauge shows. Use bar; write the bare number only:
0.3
